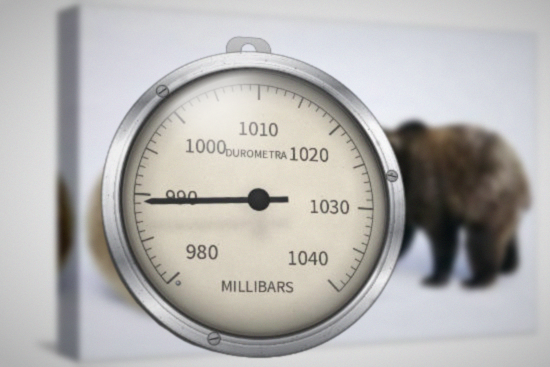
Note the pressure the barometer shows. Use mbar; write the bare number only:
989
